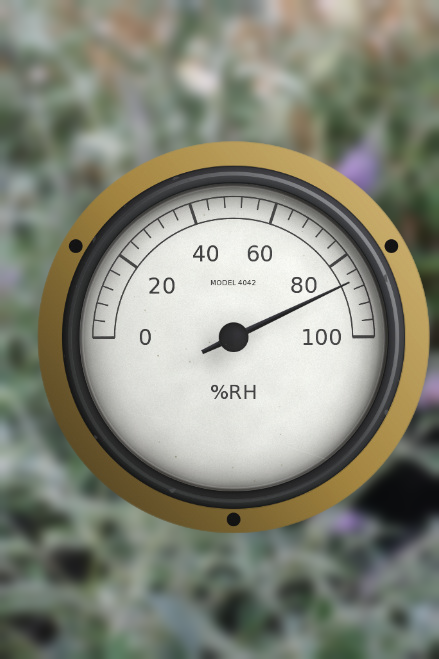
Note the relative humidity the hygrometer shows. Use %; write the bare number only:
86
